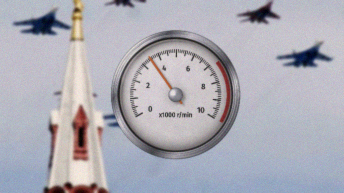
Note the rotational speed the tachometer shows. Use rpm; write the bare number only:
3500
